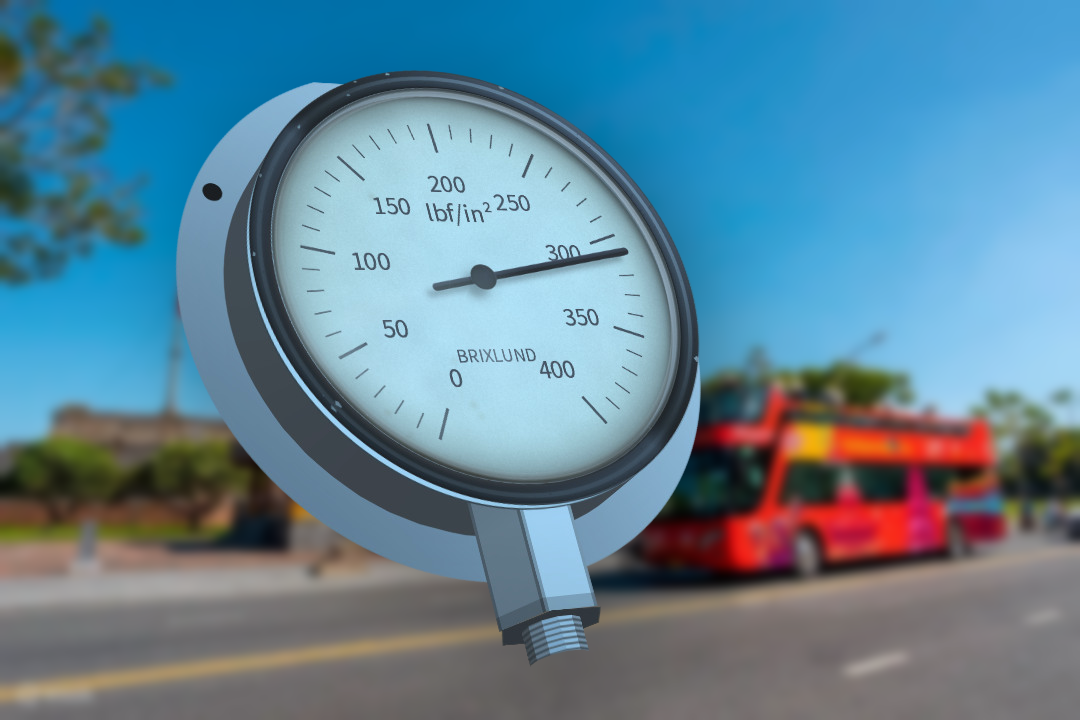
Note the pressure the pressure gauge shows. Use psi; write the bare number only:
310
